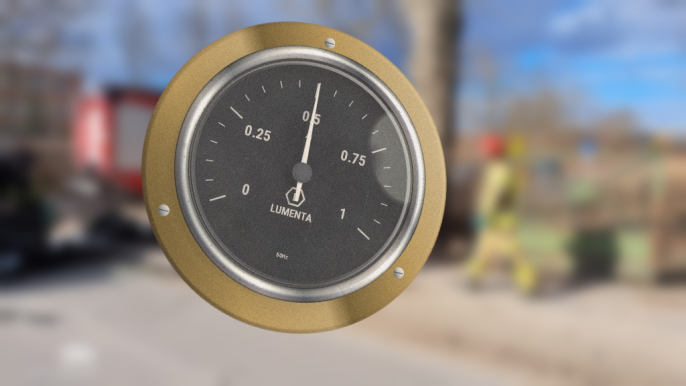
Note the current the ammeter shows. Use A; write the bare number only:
0.5
